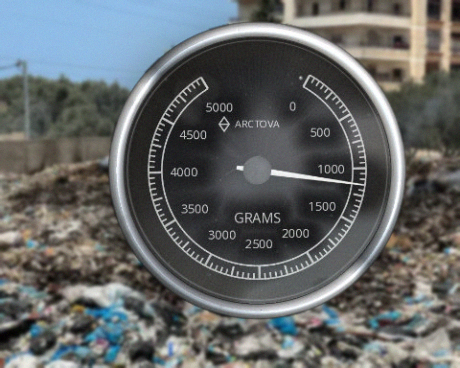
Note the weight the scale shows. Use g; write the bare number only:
1150
